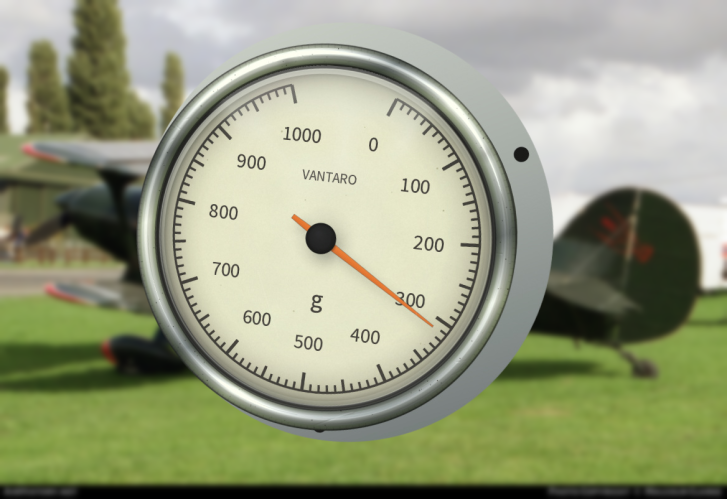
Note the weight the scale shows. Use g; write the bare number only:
310
